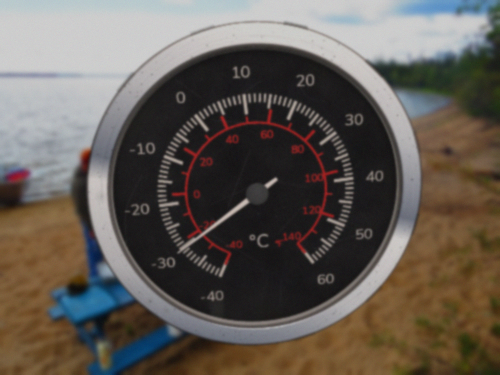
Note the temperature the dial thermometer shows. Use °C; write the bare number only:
-30
